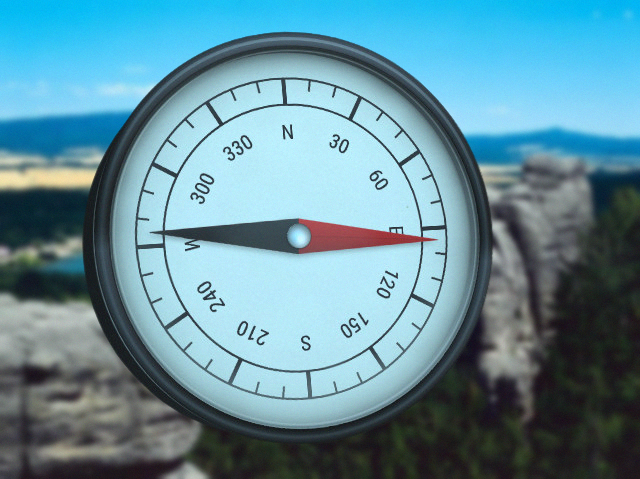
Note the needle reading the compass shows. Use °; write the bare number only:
95
